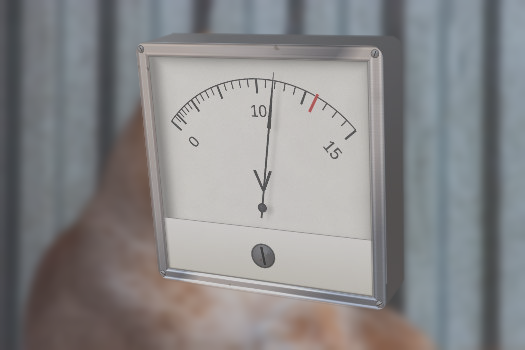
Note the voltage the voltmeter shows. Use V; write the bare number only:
11
